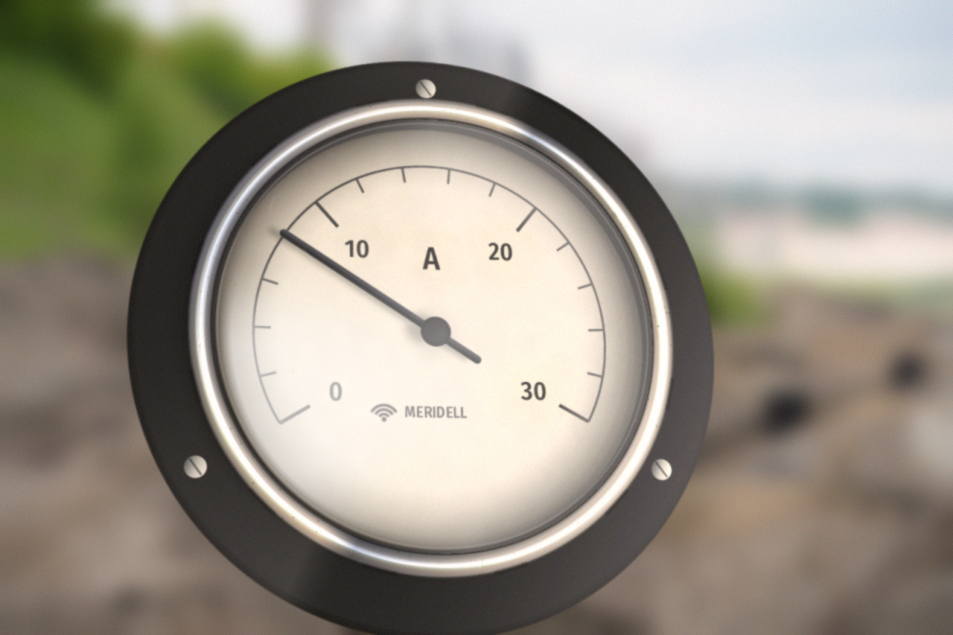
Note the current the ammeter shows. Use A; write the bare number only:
8
